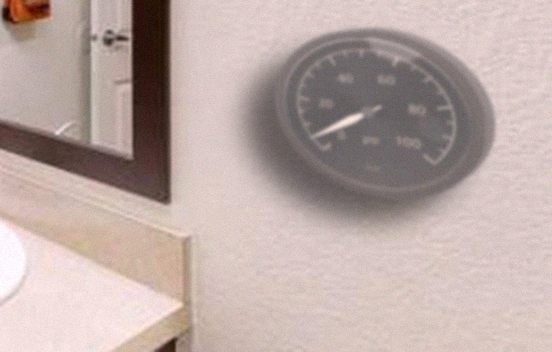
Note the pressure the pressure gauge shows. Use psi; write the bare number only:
5
